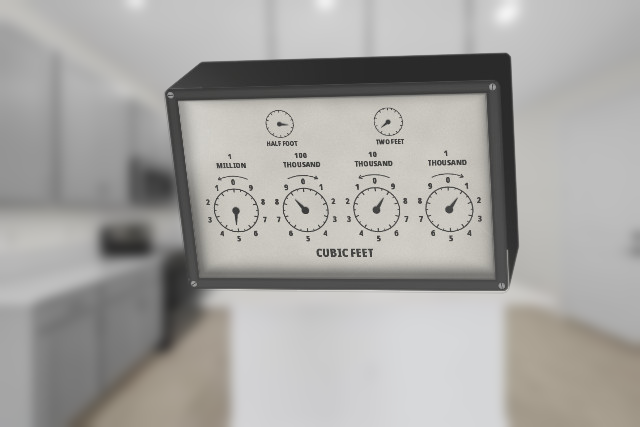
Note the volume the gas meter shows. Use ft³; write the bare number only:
489100
